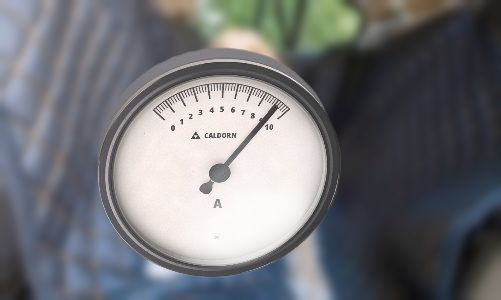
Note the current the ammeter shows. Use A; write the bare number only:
9
